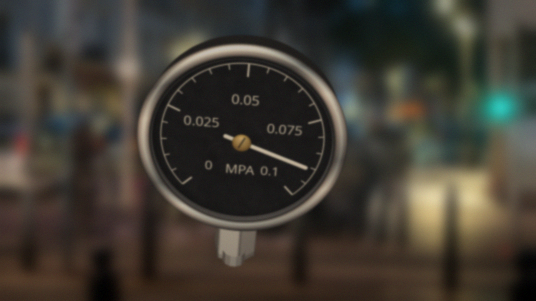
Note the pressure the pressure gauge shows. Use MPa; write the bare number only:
0.09
